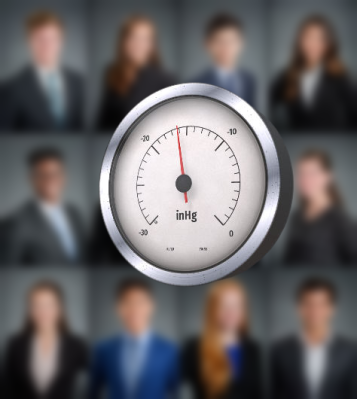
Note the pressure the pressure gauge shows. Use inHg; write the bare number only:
-16
